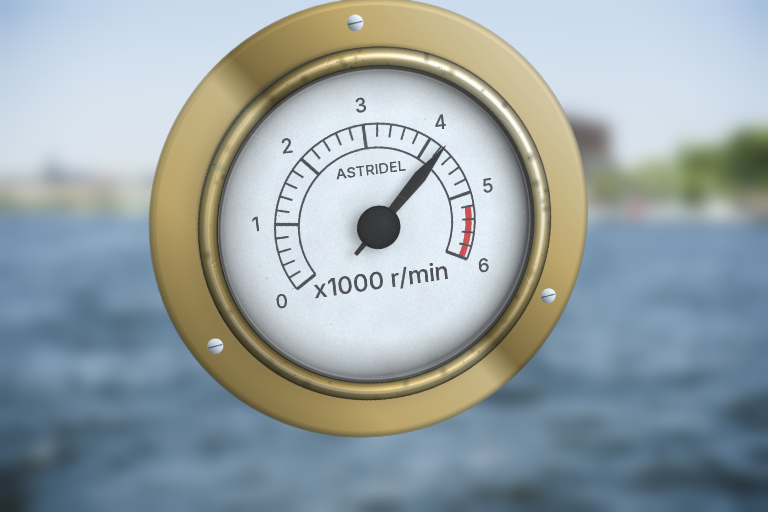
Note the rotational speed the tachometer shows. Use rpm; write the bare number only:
4200
